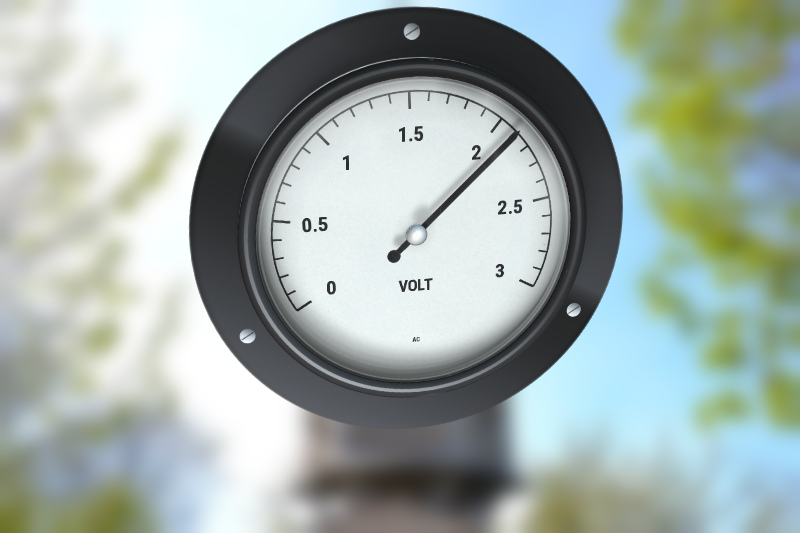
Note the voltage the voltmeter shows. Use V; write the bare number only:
2.1
